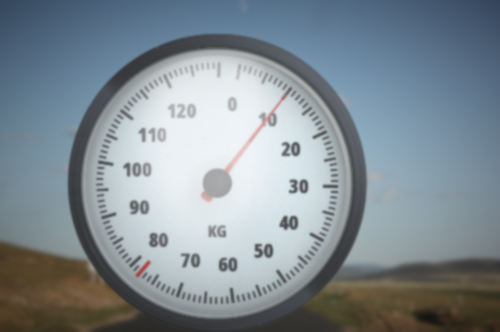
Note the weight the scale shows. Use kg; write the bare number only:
10
